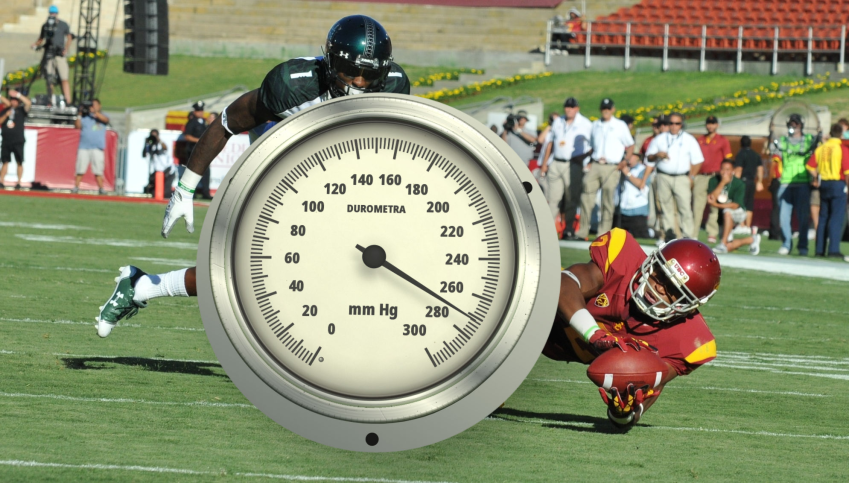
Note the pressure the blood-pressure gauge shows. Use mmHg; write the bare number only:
272
